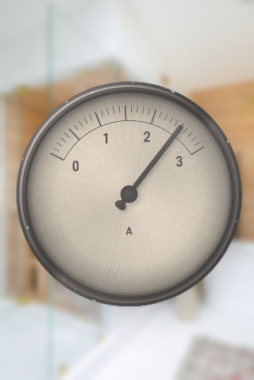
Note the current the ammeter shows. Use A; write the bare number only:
2.5
